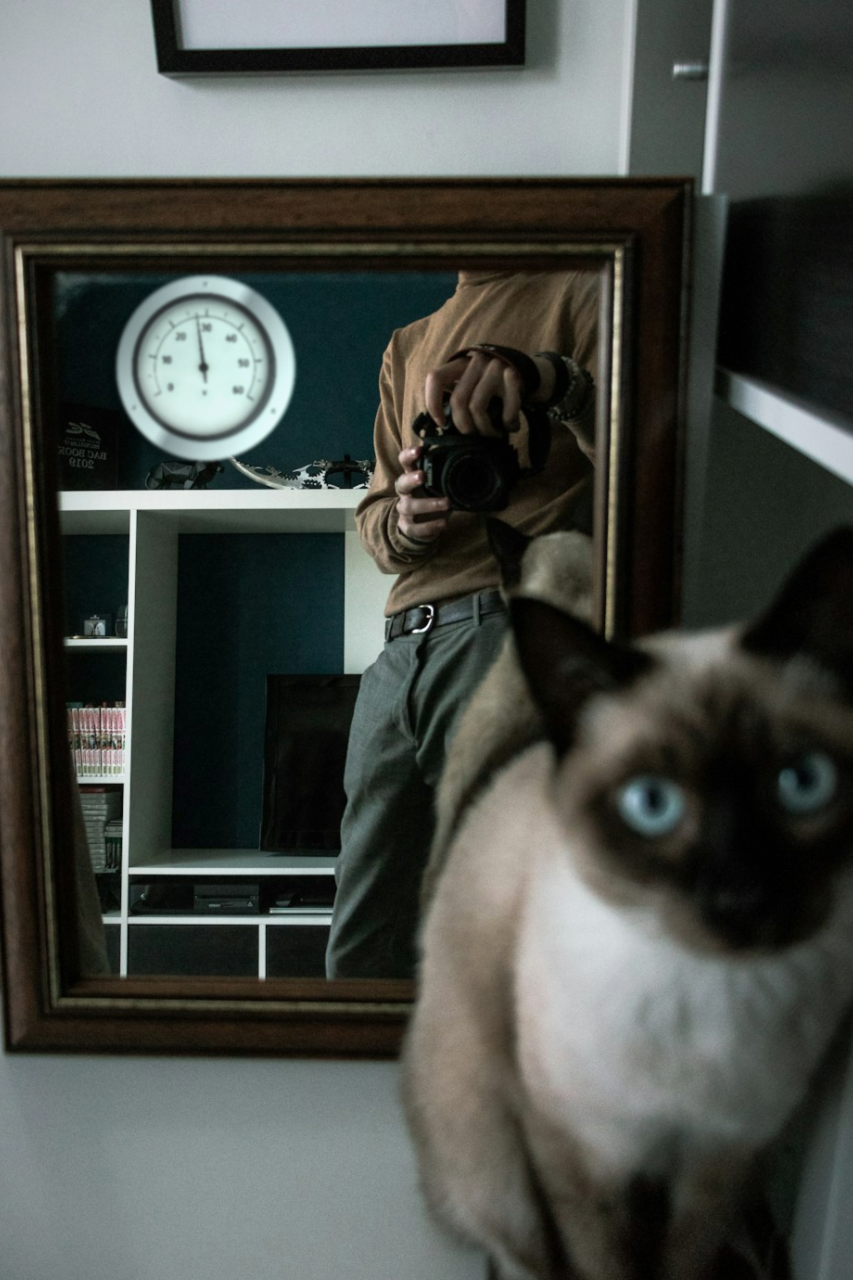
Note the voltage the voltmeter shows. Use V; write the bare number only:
27.5
